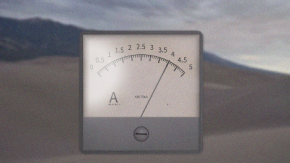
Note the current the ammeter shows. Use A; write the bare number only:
4
